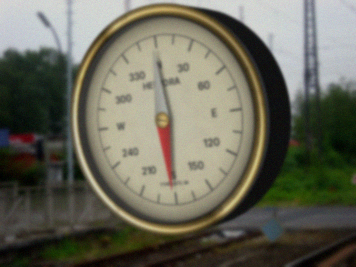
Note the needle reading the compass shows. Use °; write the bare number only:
180
